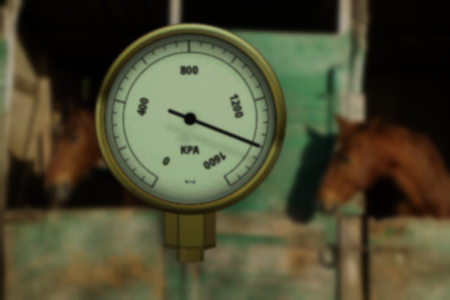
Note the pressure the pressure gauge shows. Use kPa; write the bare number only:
1400
